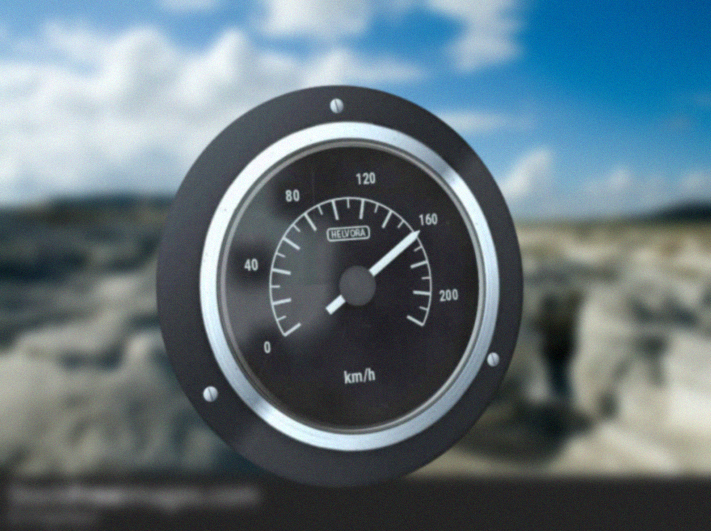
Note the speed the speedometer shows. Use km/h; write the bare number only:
160
